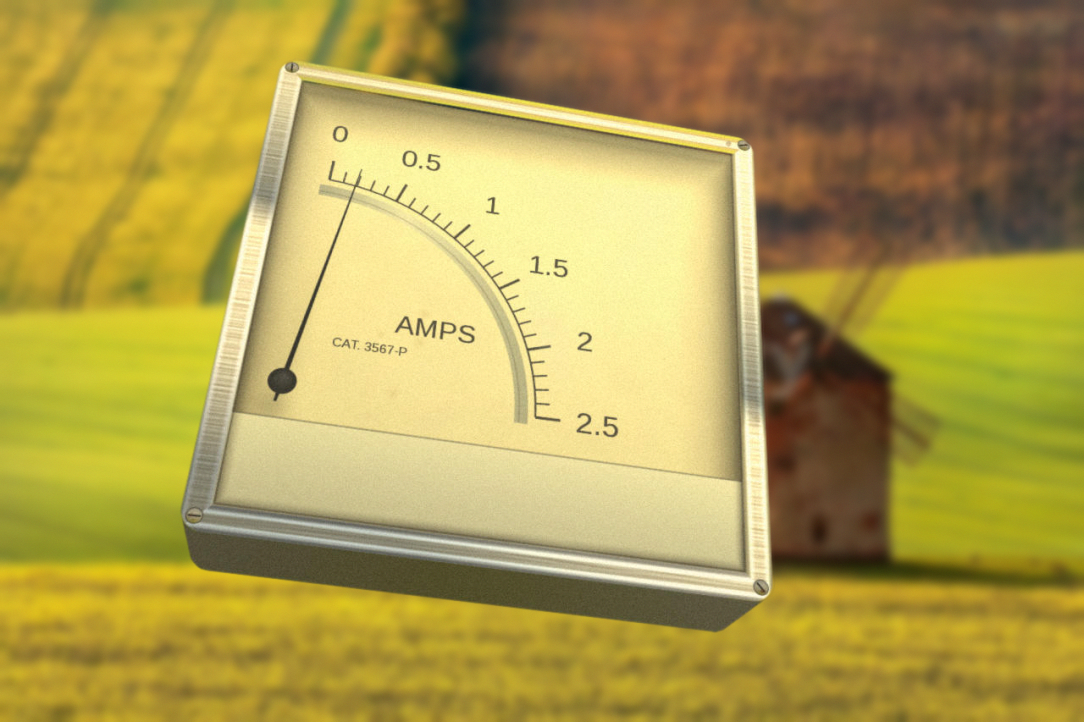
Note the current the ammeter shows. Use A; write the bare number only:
0.2
